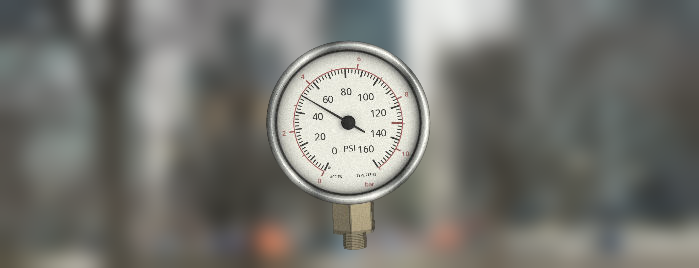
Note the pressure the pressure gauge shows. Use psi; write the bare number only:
50
